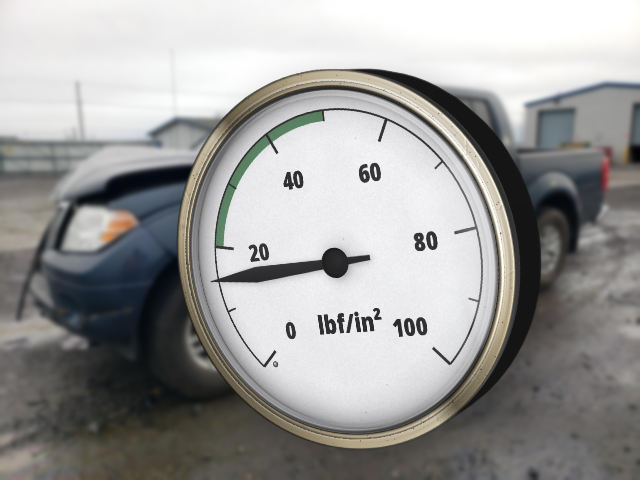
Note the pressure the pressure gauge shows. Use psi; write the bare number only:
15
